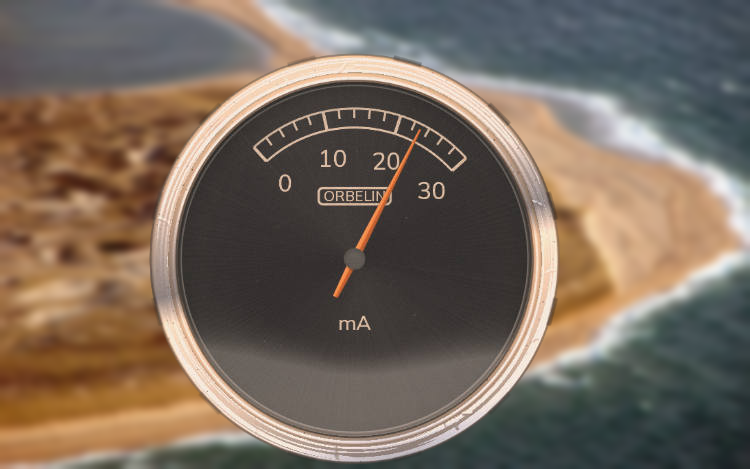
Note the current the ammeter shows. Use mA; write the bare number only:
23
